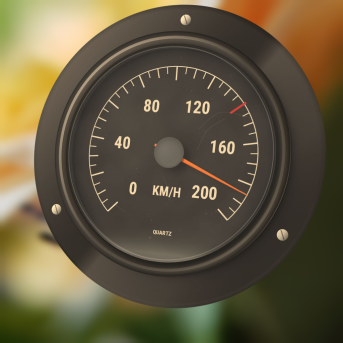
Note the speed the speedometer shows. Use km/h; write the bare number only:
185
